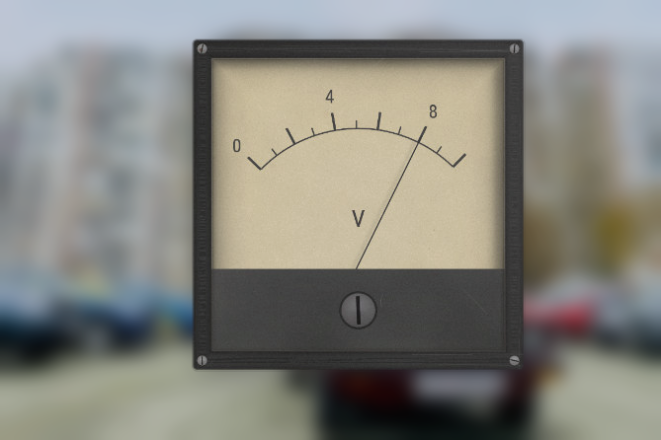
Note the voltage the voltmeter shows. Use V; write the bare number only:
8
